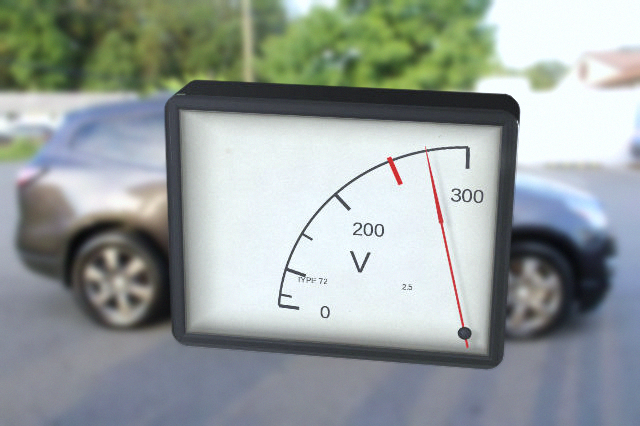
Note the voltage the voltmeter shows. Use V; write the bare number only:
275
